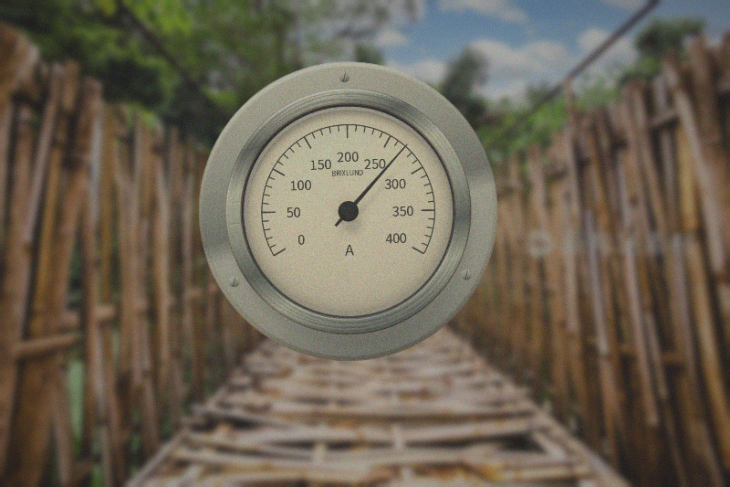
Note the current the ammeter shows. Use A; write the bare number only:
270
